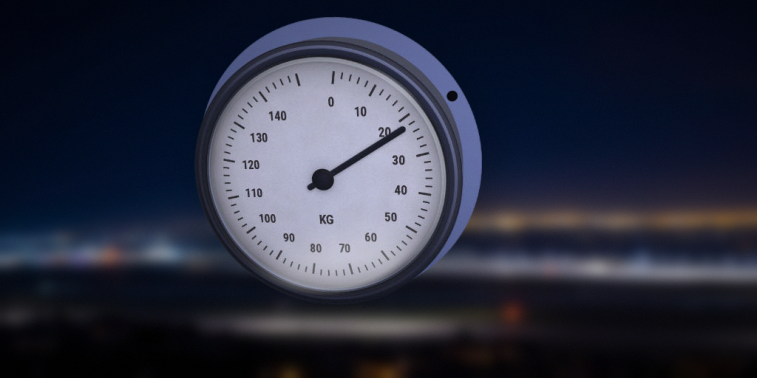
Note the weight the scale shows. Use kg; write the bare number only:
22
